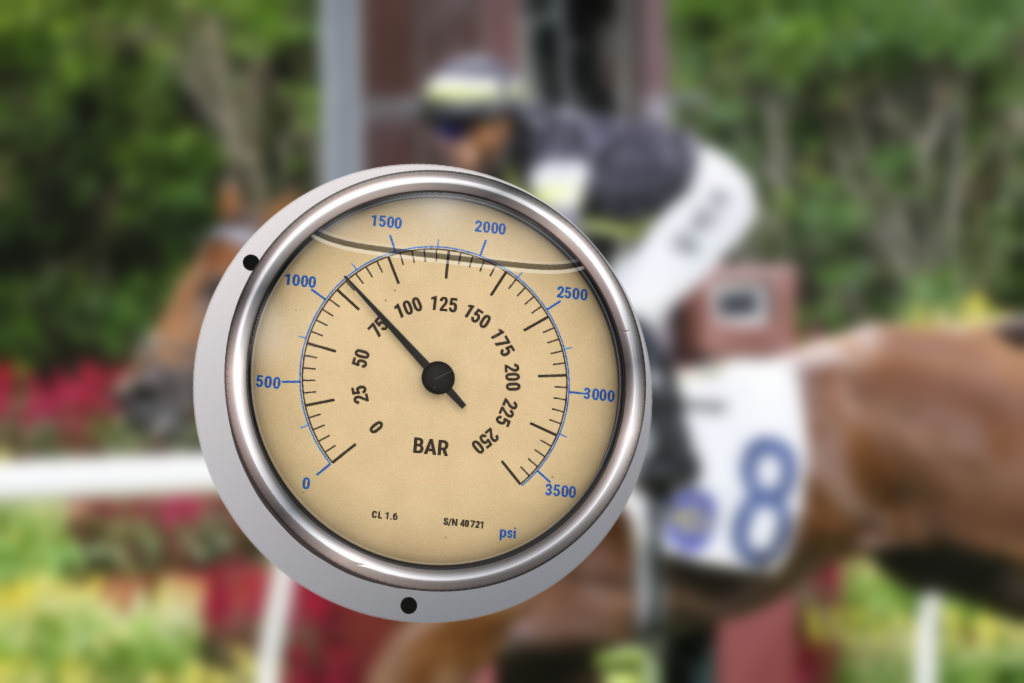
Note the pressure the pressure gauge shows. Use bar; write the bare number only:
80
